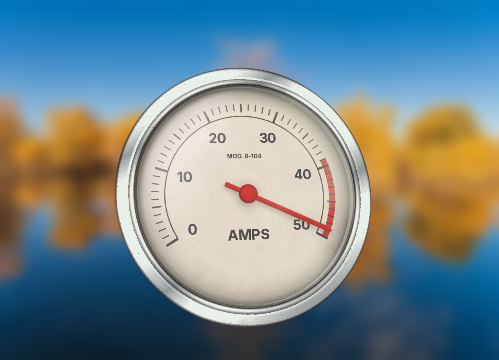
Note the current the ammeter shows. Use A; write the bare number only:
49
